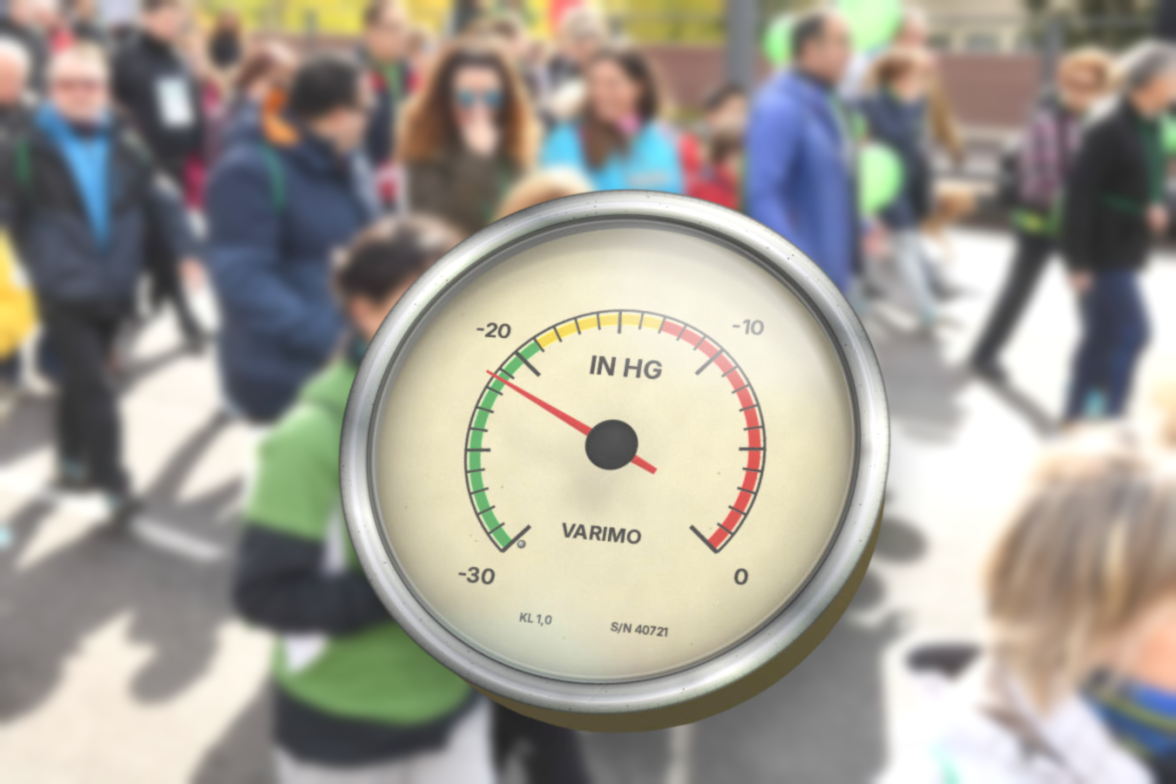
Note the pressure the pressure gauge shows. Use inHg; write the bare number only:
-21.5
